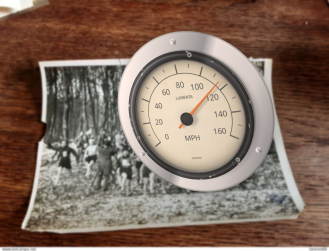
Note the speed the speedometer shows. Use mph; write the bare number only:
115
